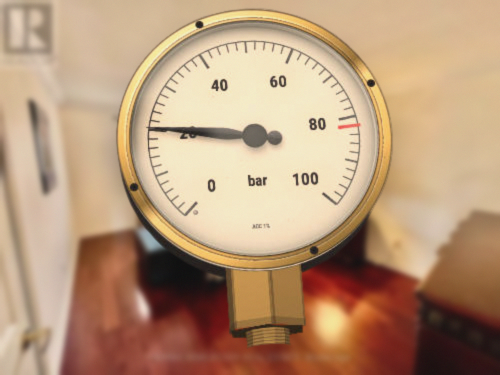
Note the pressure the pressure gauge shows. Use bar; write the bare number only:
20
